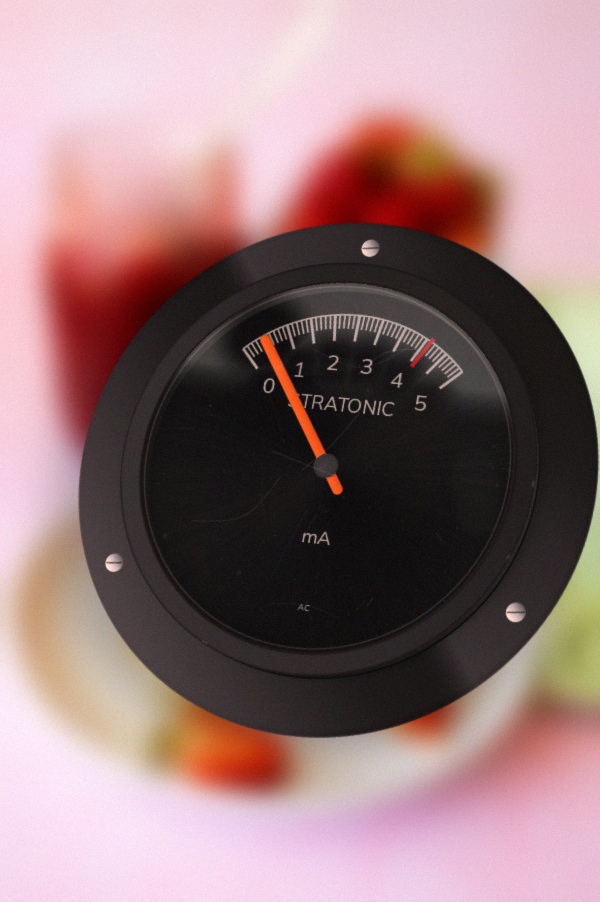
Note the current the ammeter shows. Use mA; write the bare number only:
0.5
